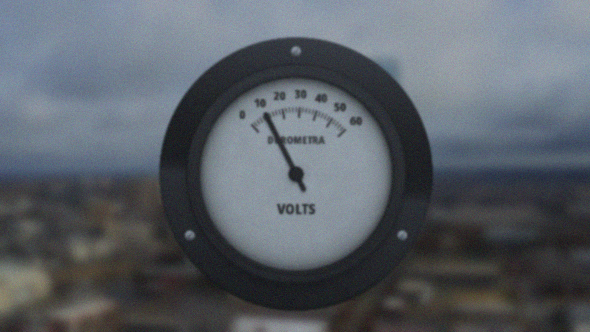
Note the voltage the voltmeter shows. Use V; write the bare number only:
10
